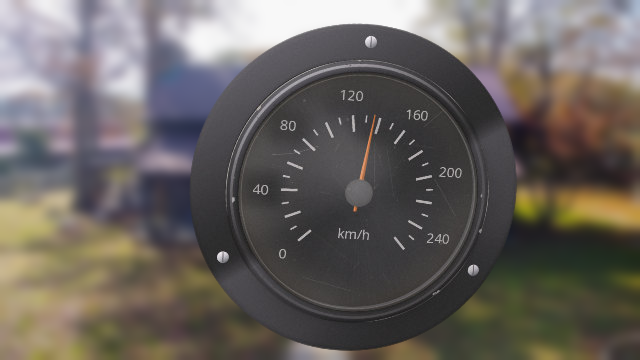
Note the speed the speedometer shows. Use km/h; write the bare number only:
135
